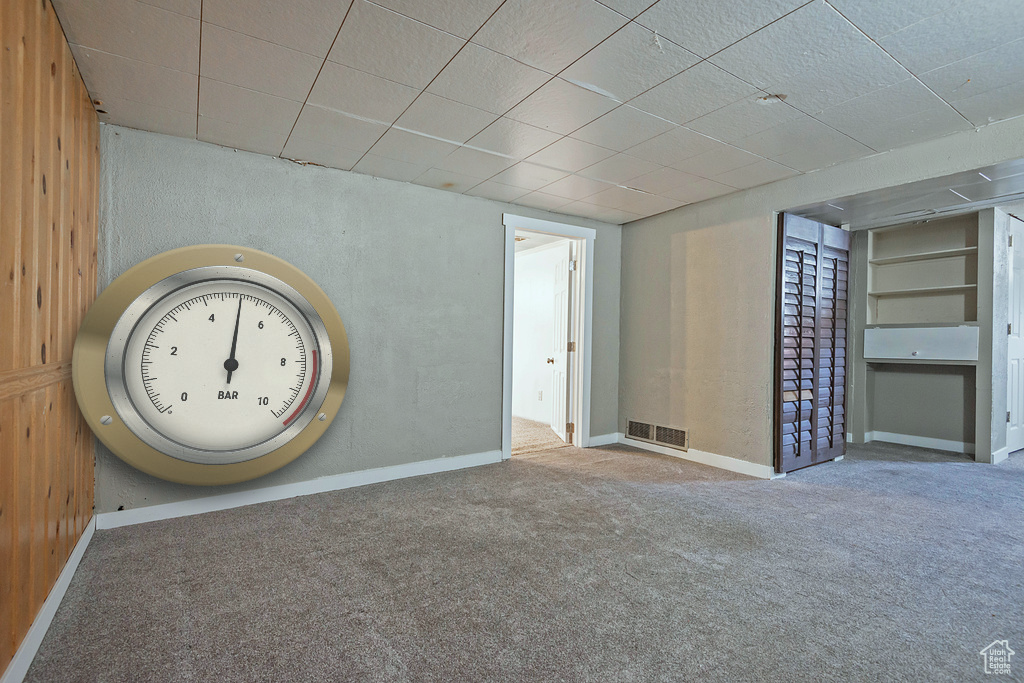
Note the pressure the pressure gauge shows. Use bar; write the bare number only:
5
